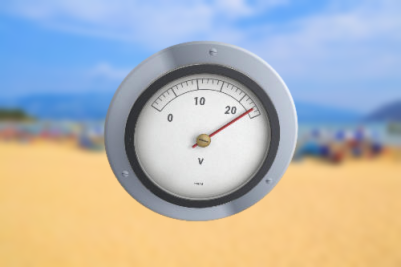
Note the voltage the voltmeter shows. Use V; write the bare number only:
23
